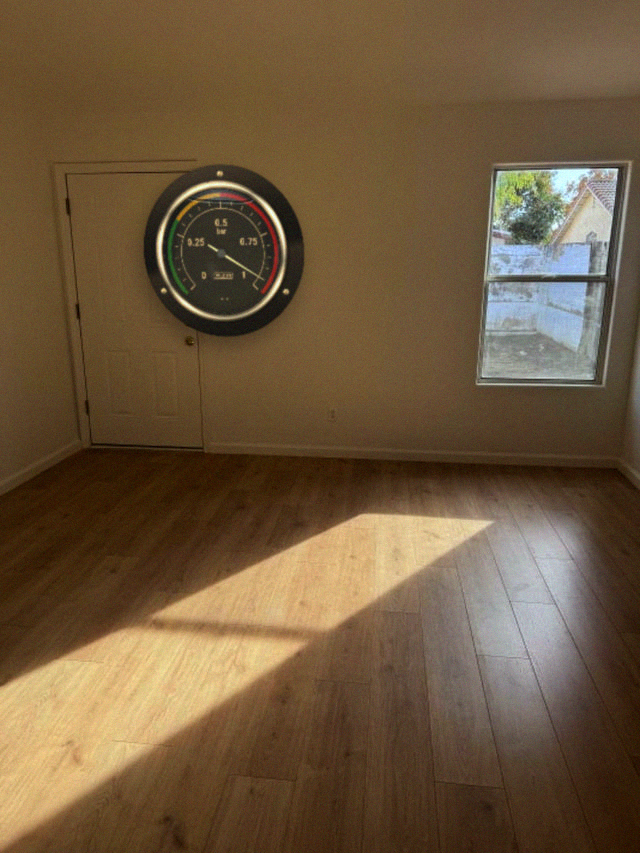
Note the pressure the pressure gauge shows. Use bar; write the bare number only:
0.95
